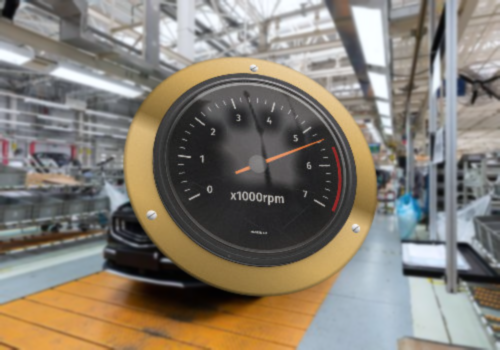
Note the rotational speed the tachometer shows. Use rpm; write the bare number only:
5400
